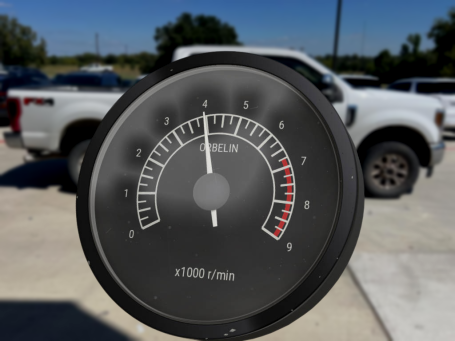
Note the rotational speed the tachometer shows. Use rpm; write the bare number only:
4000
